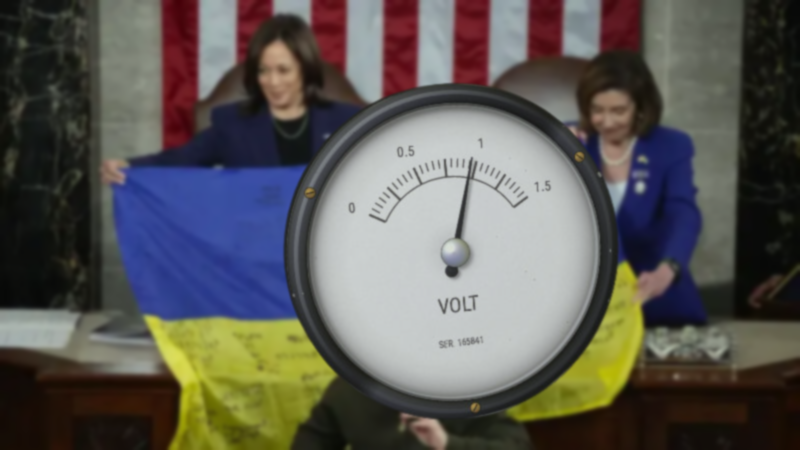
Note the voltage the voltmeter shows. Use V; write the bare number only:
0.95
